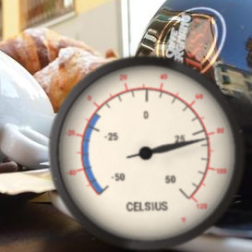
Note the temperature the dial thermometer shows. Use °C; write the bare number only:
27.5
